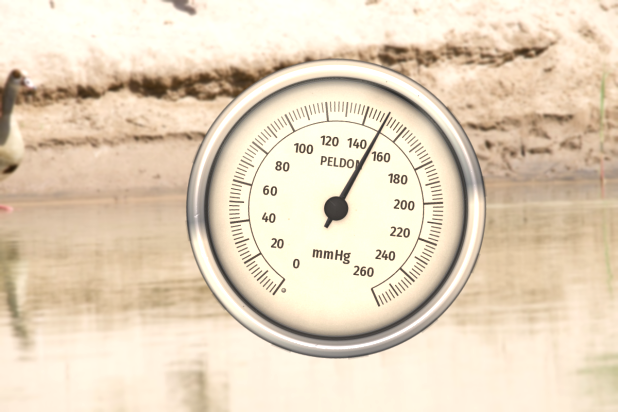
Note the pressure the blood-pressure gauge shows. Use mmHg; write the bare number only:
150
